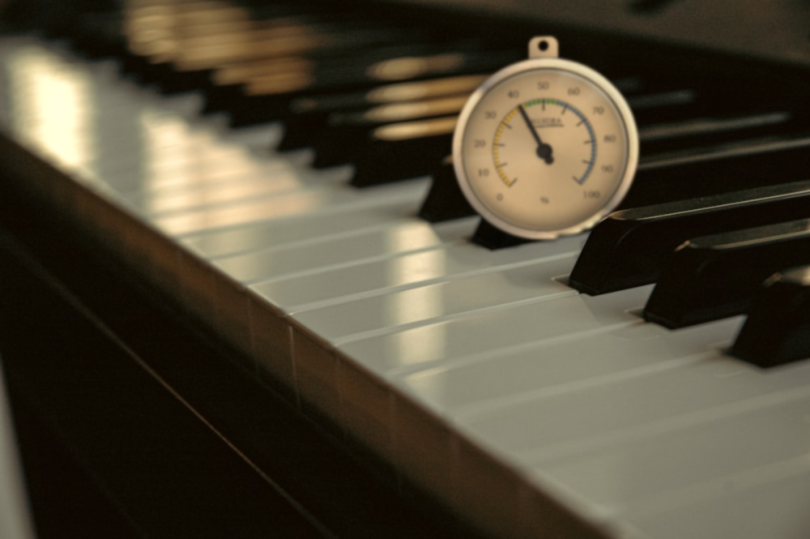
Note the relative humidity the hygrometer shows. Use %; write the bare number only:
40
